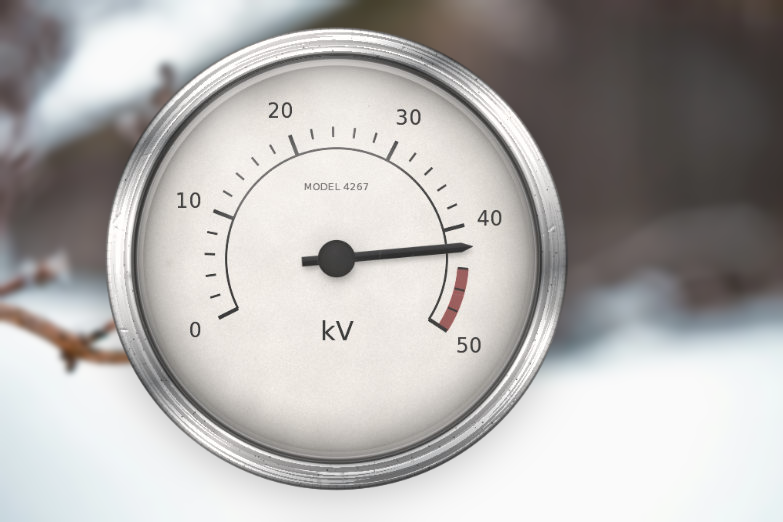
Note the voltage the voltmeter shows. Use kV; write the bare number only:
42
